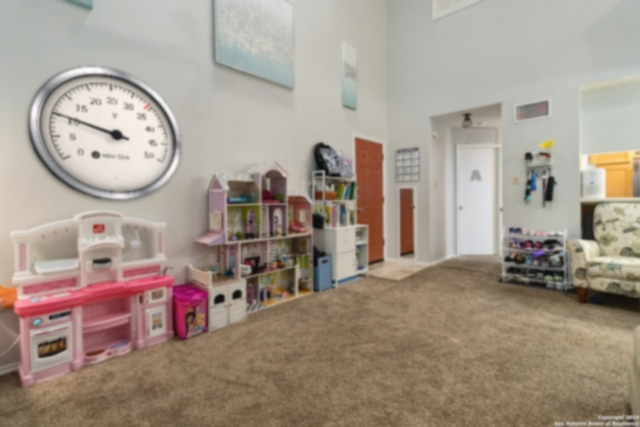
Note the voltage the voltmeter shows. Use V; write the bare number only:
10
